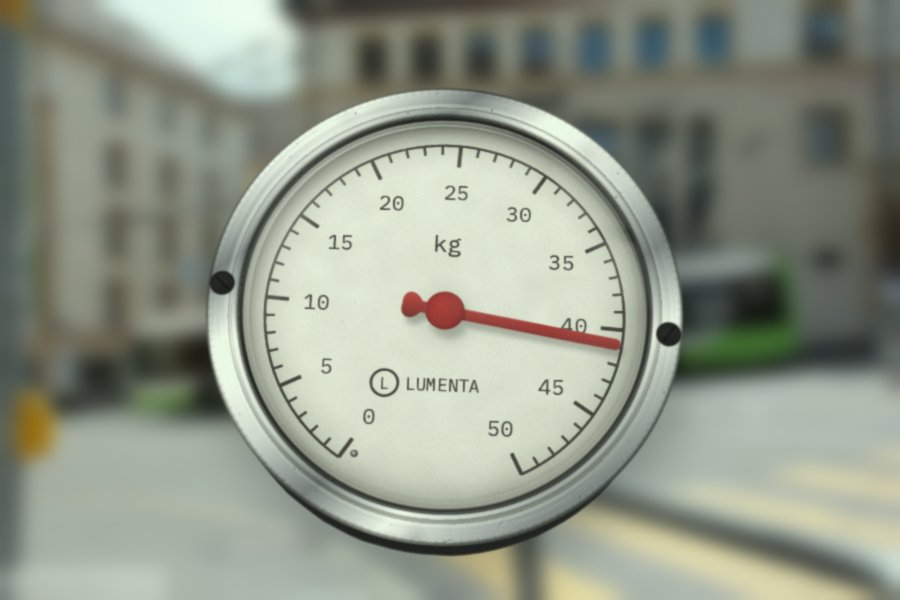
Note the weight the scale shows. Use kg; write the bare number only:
41
